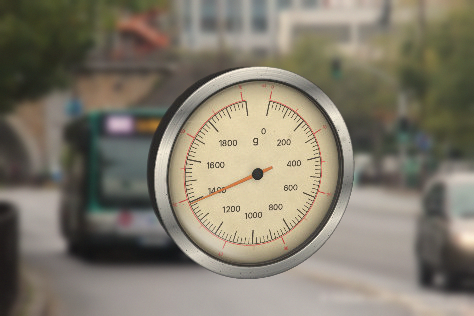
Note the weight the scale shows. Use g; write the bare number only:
1400
